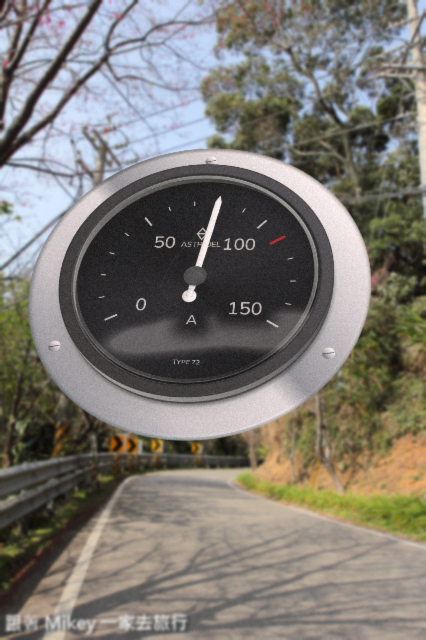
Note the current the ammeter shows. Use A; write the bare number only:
80
